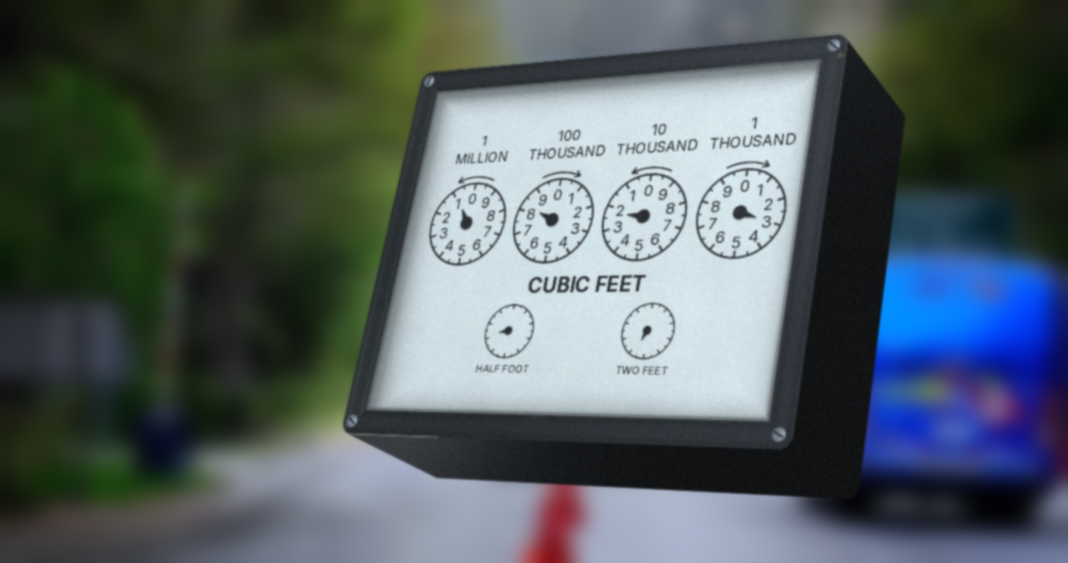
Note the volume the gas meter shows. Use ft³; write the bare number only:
82300
